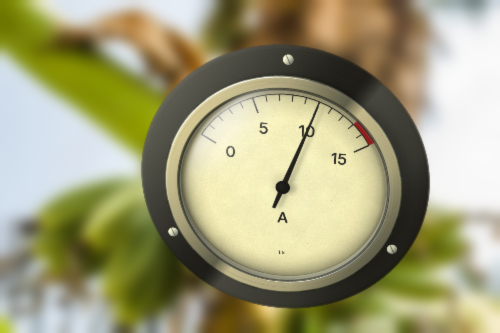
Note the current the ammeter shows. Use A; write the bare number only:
10
